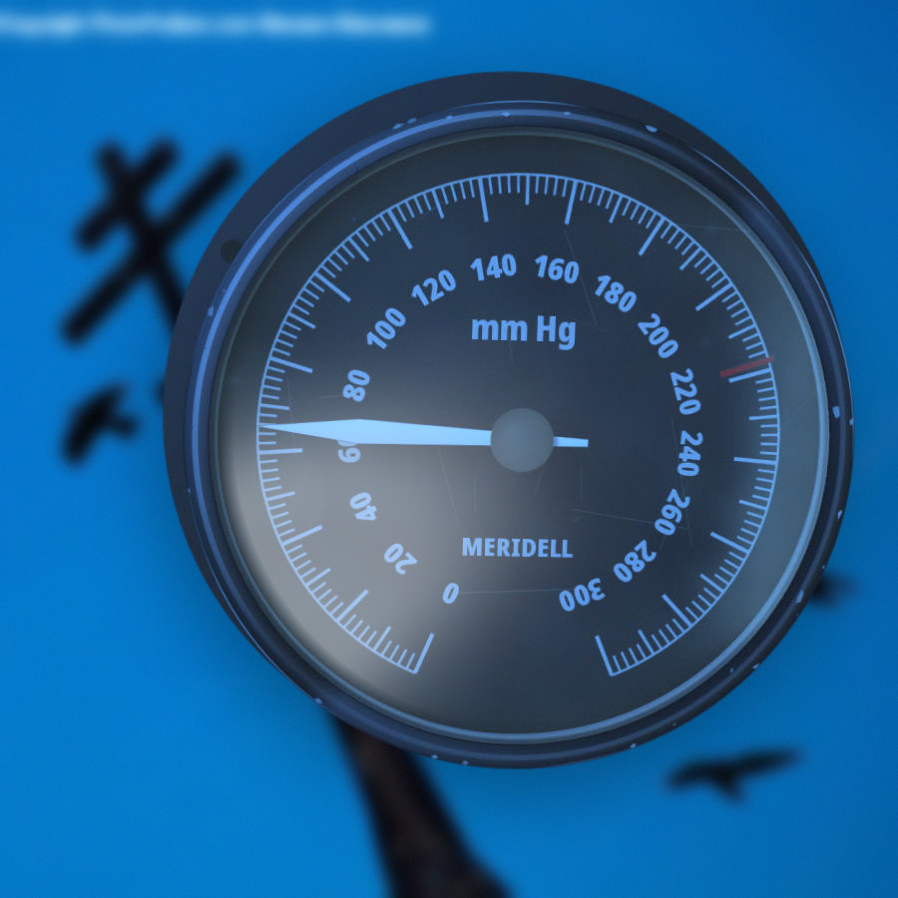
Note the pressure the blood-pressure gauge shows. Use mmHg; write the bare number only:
66
